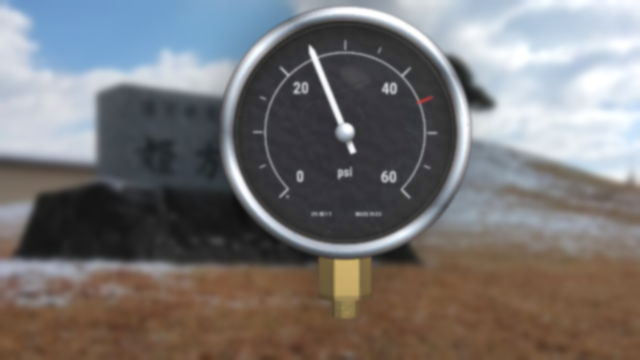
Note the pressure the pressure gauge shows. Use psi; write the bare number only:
25
